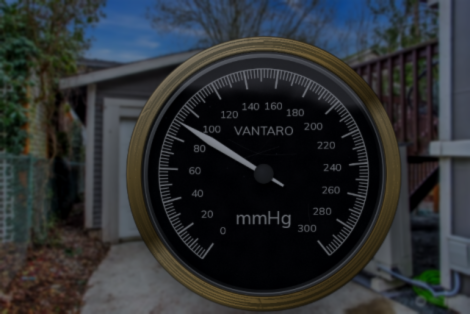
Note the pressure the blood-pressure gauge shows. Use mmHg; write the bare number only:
90
